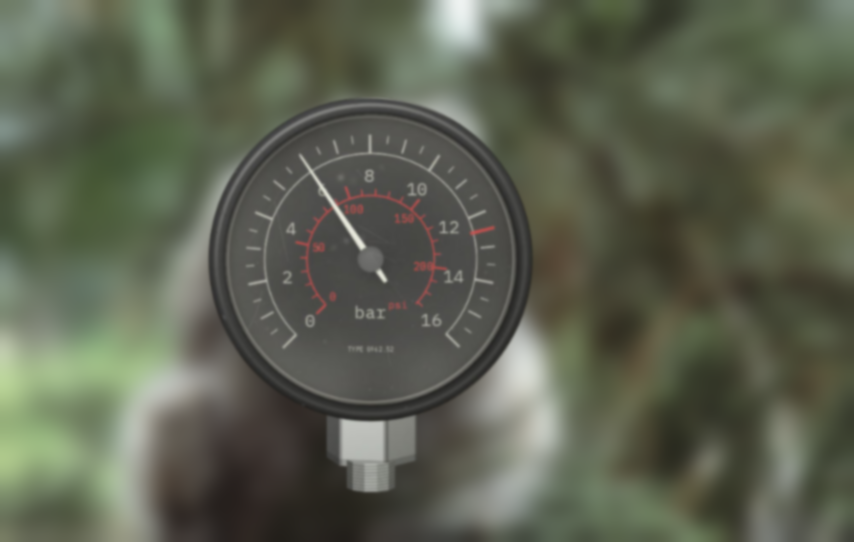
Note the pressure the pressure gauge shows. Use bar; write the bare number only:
6
